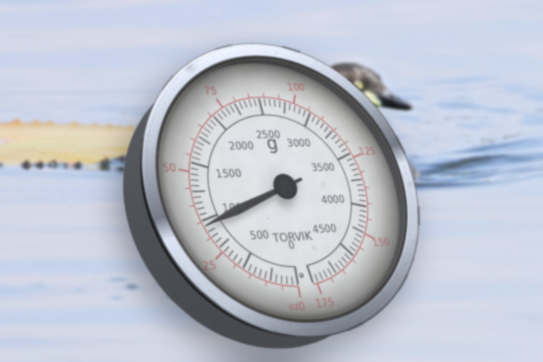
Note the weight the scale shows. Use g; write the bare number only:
950
